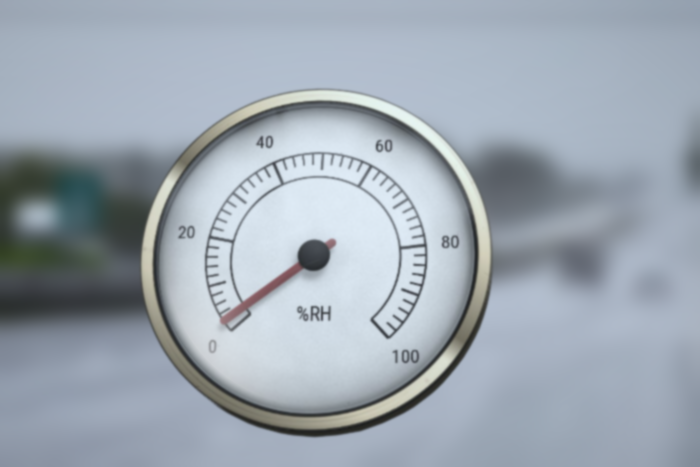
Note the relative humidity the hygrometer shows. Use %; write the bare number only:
2
